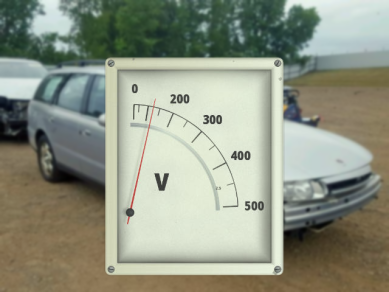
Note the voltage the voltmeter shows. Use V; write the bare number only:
125
